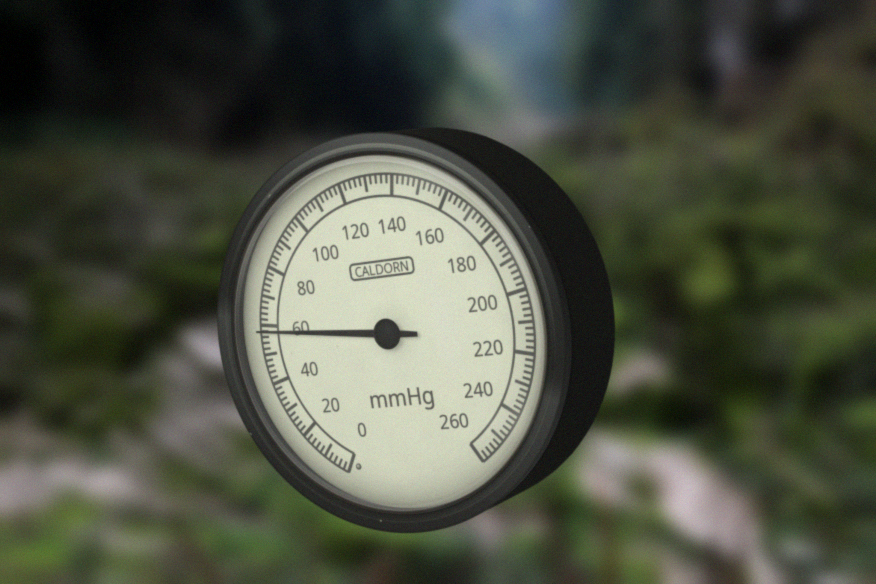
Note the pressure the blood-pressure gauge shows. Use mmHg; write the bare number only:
58
